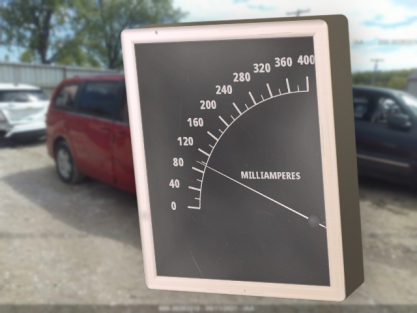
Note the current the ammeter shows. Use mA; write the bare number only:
100
